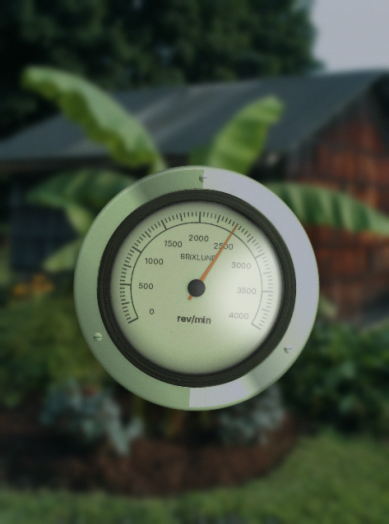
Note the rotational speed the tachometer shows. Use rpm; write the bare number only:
2500
